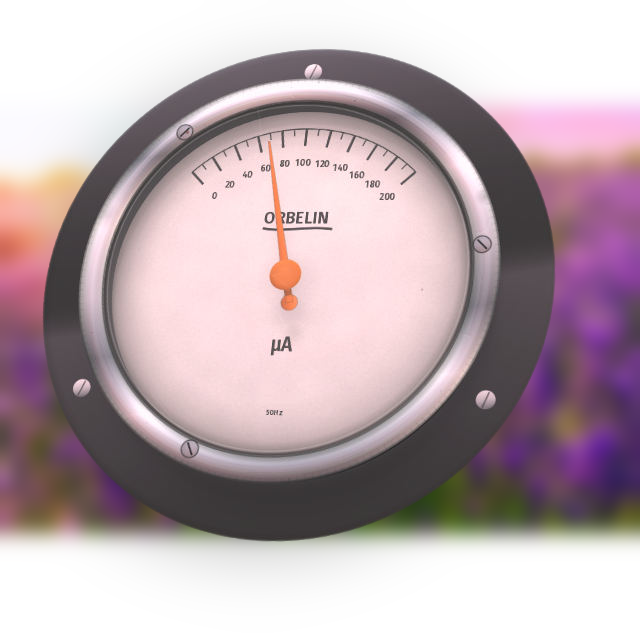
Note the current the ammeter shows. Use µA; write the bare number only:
70
